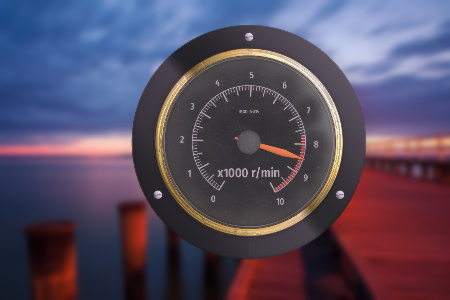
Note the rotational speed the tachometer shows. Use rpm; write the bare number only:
8500
